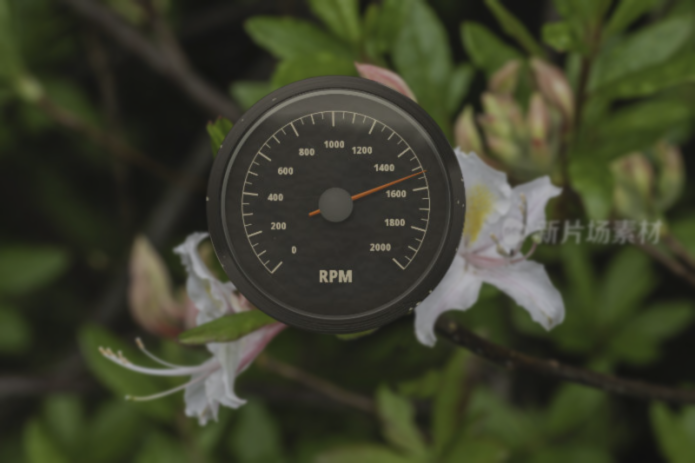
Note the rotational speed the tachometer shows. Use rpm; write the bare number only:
1525
